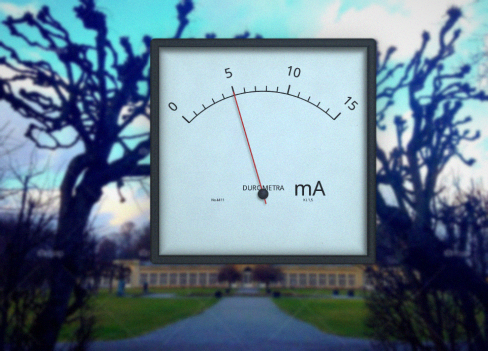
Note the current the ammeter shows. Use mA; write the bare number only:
5
